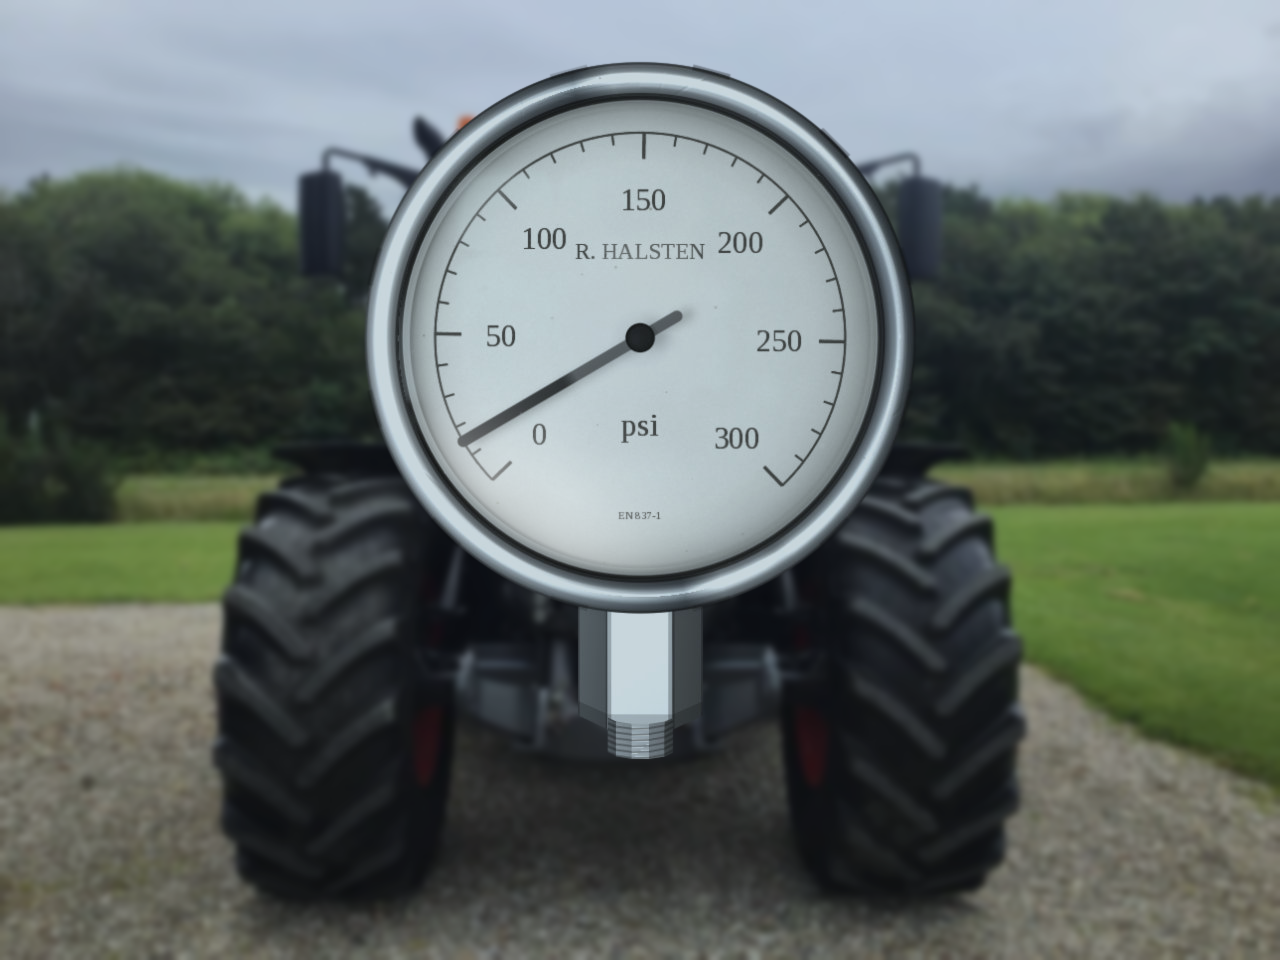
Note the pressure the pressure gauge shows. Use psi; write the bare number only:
15
